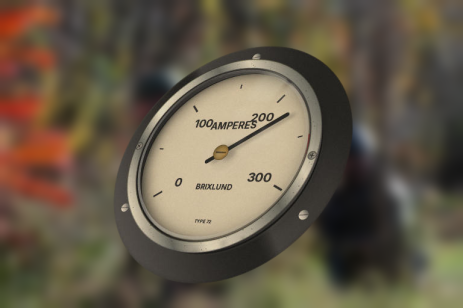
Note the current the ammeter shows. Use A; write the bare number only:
225
